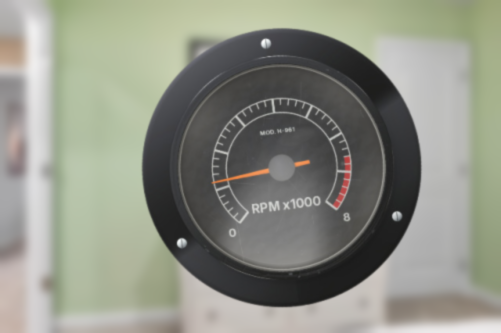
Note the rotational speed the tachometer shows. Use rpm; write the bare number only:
1200
